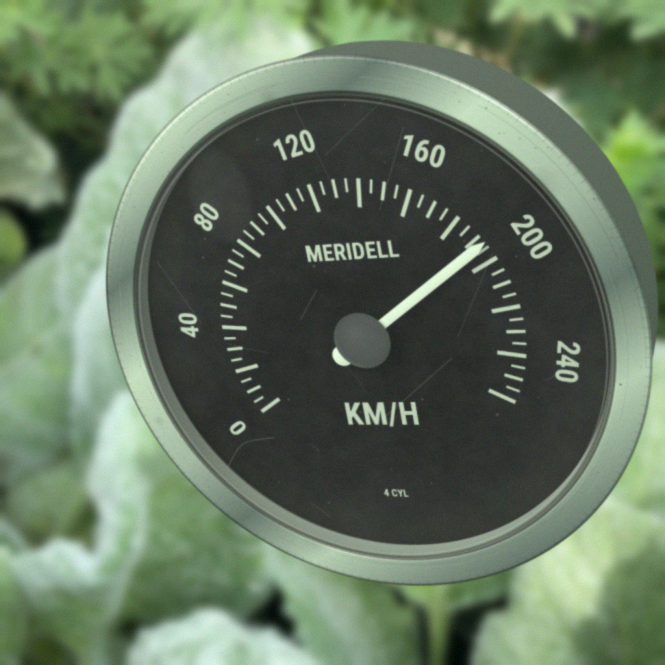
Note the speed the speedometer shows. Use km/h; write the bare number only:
192.5
